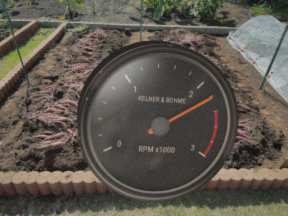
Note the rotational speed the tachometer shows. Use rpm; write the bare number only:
2200
